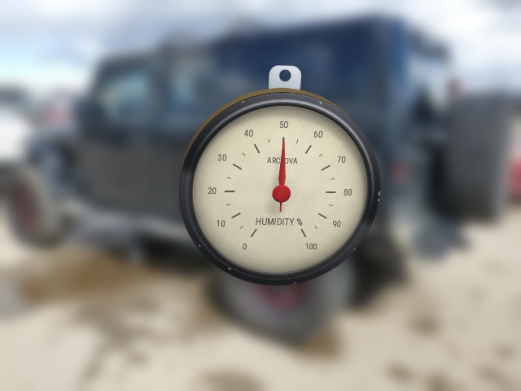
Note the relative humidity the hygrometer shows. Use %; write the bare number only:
50
